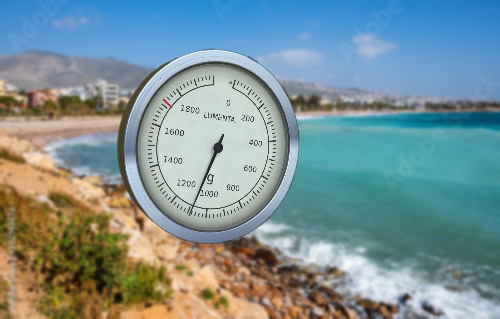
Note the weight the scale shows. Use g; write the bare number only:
1100
